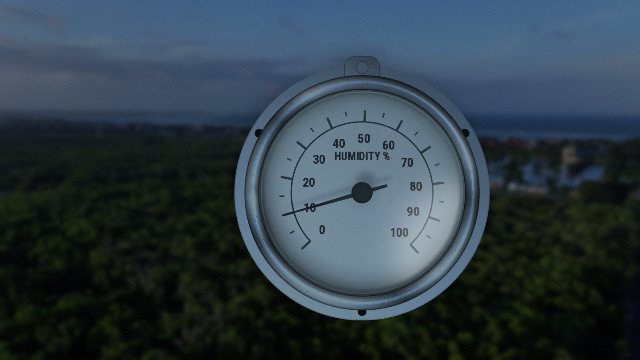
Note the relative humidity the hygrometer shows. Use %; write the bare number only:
10
